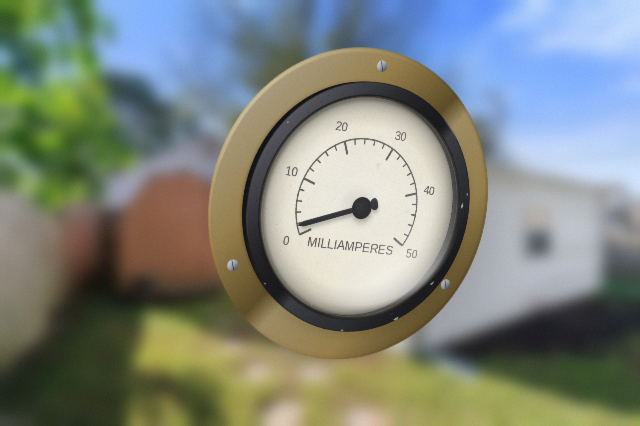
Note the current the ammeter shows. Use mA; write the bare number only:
2
